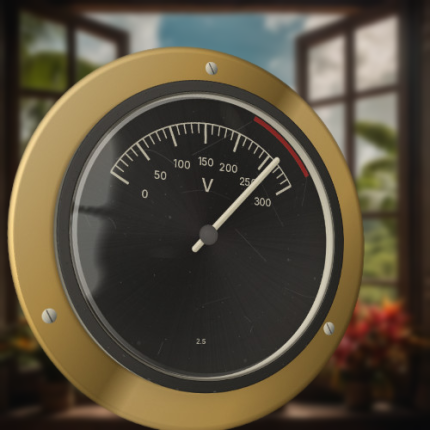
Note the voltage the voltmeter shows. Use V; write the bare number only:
260
